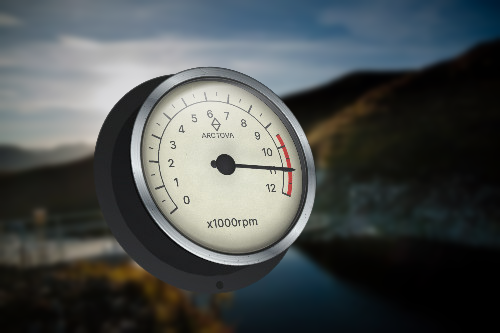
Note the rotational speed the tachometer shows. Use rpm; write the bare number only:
11000
